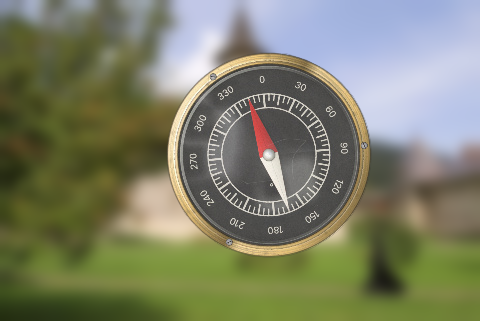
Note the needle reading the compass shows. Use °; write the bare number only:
345
